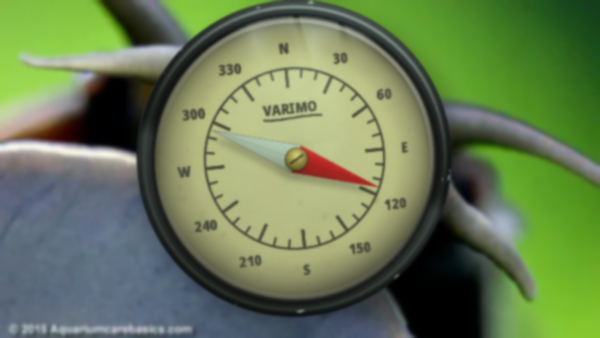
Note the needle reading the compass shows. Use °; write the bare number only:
115
